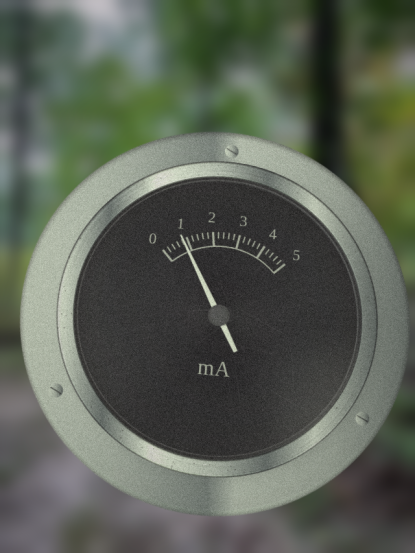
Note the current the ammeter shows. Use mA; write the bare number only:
0.8
